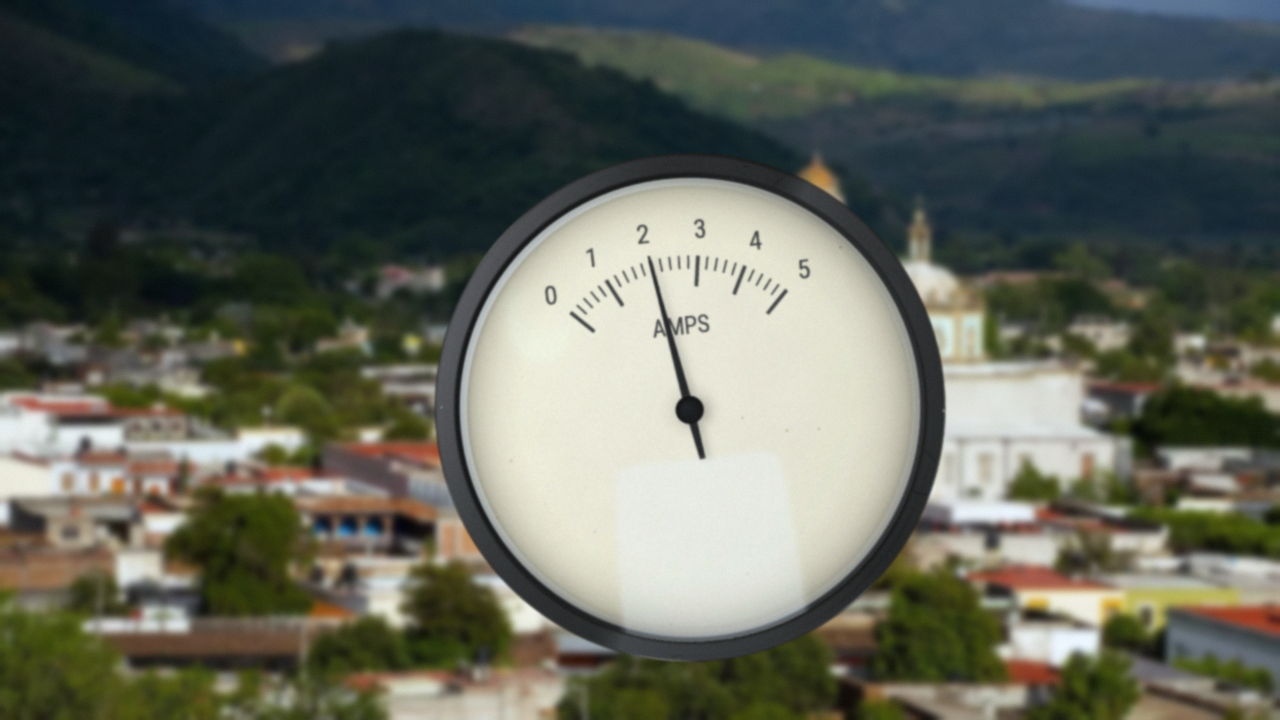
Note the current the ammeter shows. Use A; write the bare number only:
2
